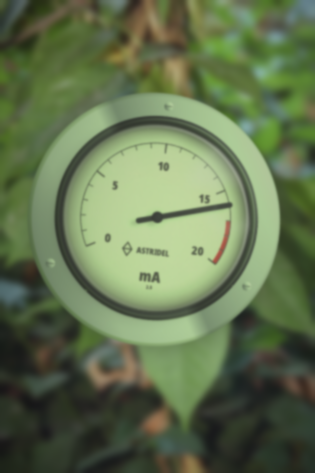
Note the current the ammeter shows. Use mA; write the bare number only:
16
